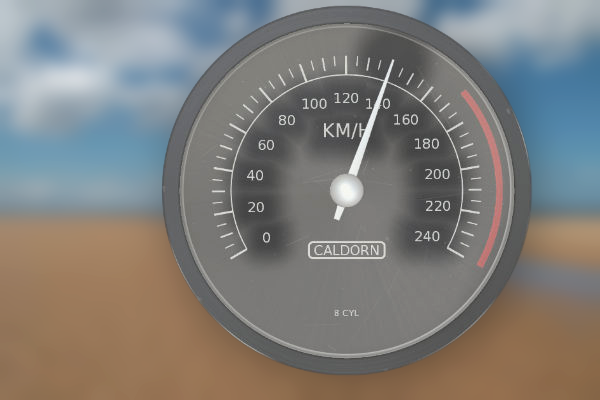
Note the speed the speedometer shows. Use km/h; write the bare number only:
140
